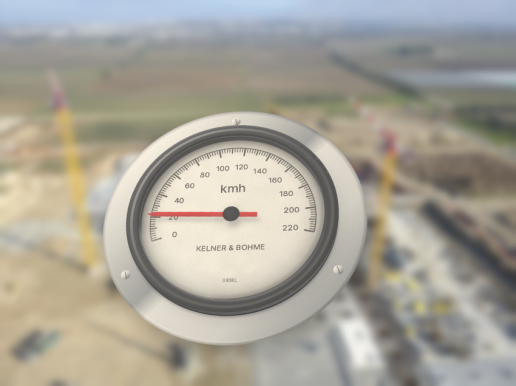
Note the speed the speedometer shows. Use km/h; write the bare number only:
20
